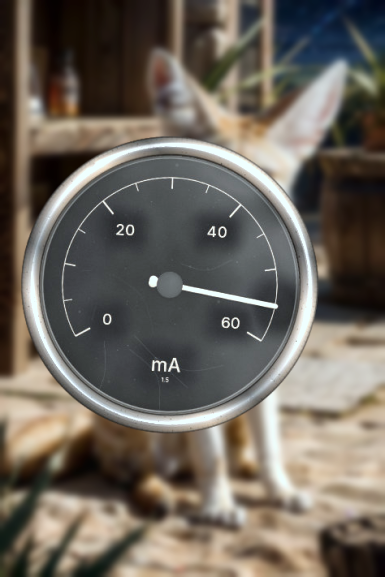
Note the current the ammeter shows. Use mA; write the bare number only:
55
